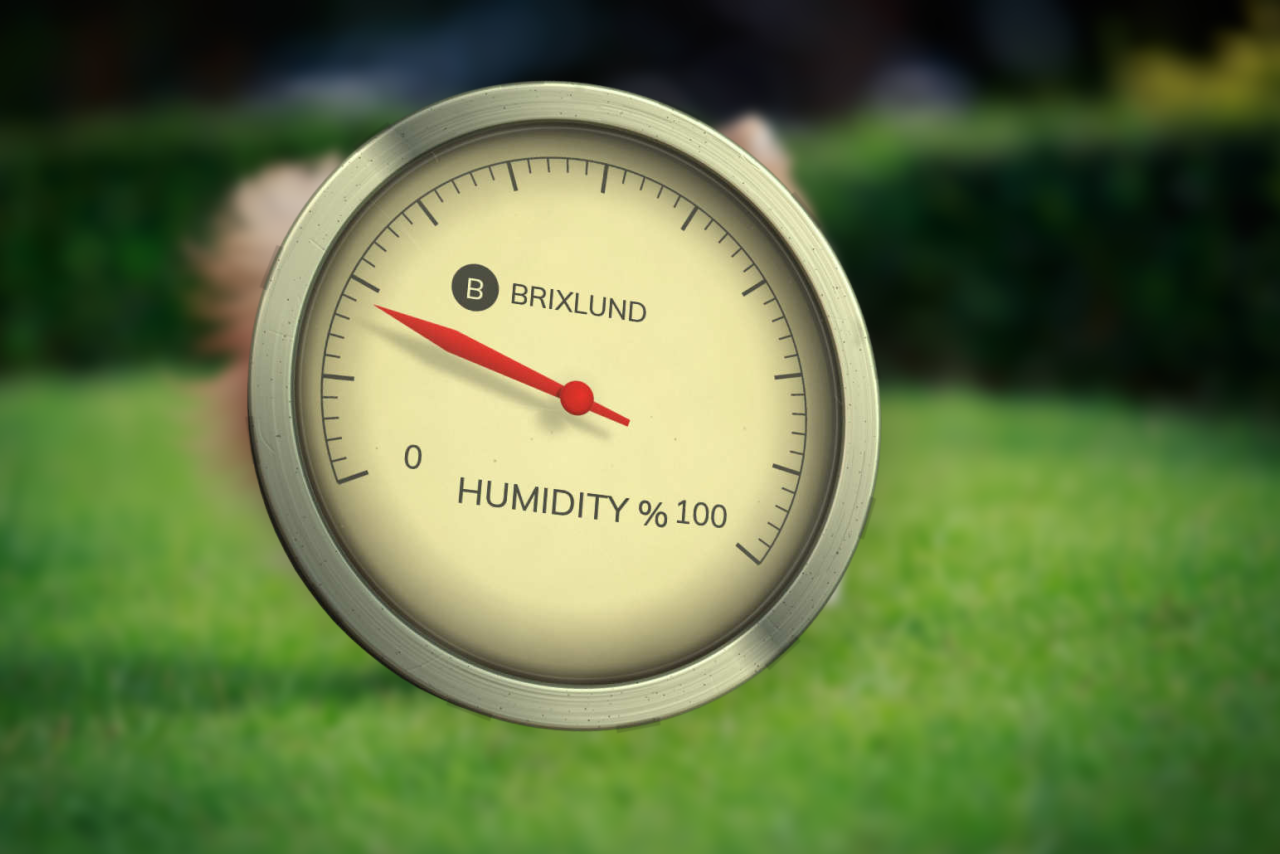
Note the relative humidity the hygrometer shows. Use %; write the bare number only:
18
